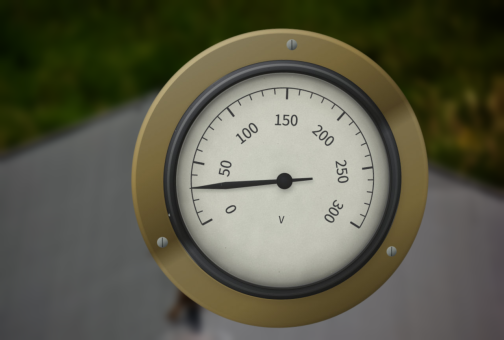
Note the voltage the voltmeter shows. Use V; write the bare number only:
30
